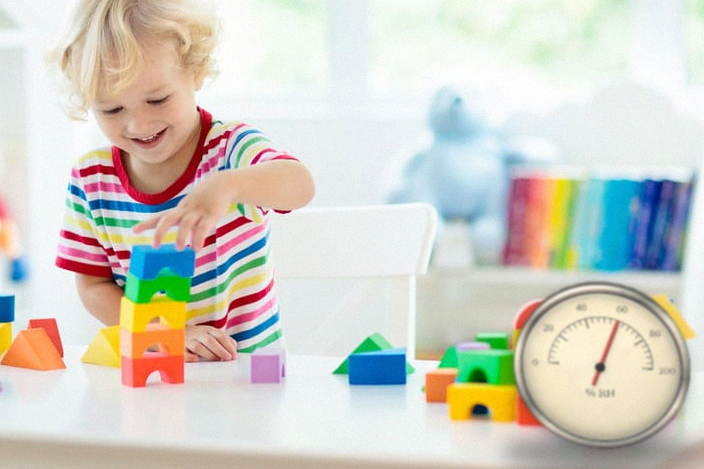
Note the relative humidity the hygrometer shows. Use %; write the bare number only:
60
